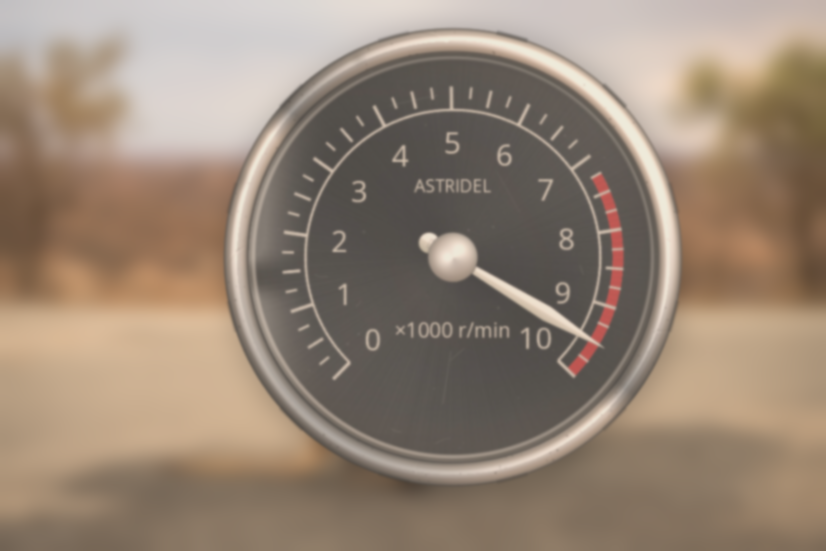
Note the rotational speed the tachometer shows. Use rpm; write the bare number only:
9500
